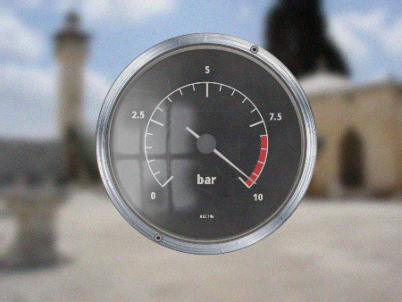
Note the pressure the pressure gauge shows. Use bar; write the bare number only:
9.75
